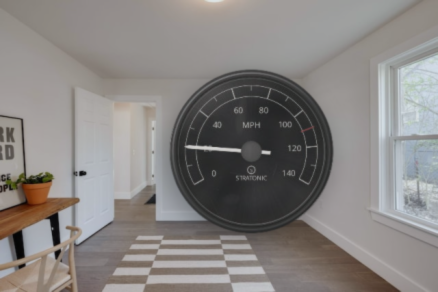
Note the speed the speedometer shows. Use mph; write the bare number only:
20
